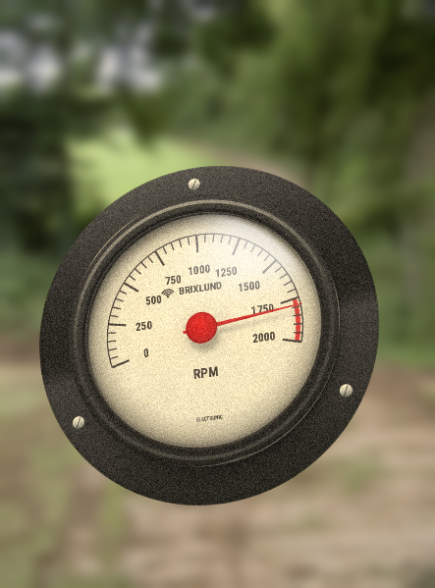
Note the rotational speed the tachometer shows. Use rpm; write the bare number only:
1800
